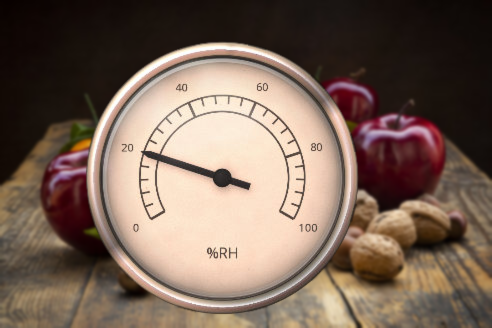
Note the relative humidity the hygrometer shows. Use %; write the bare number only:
20
